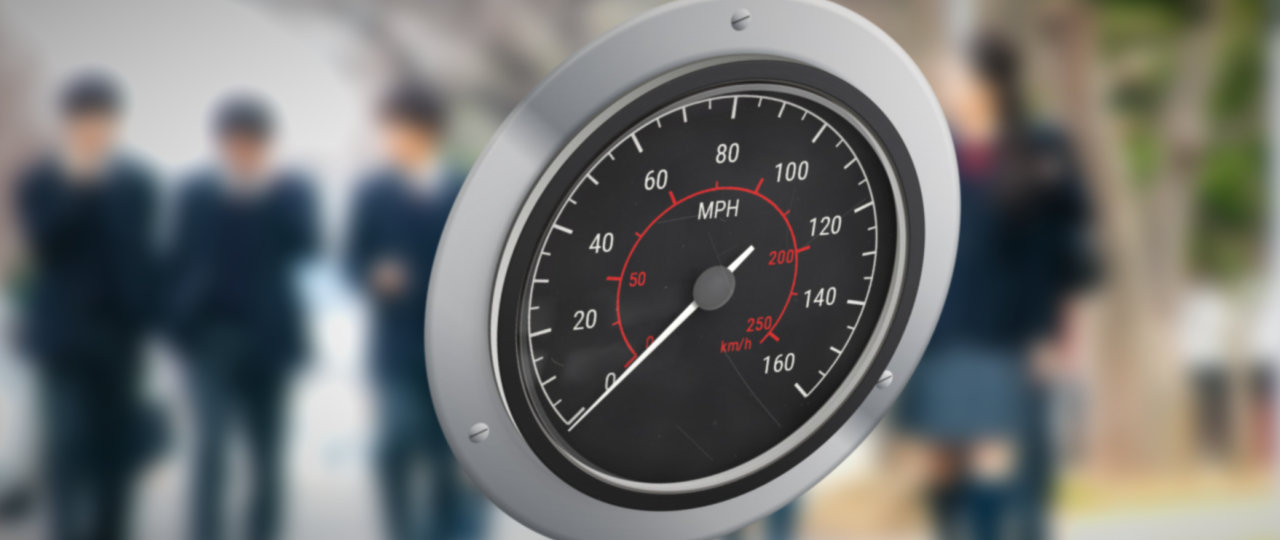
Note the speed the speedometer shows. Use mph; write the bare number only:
0
